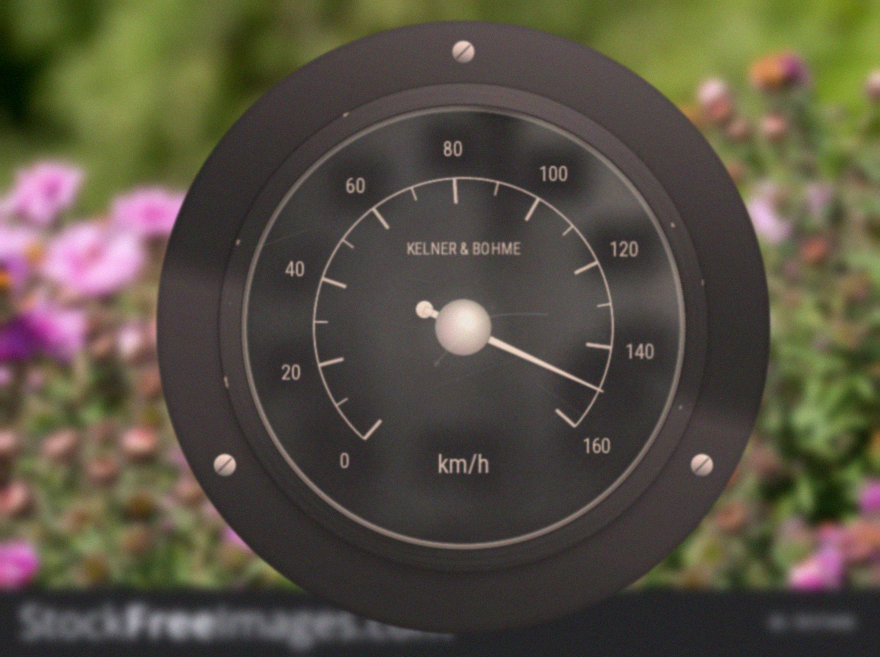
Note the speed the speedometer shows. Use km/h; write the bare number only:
150
